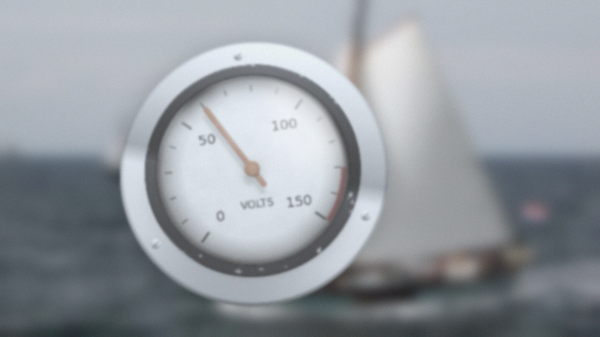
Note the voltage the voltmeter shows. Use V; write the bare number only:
60
